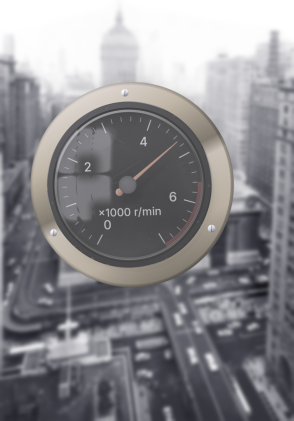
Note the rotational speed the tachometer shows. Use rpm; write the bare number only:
4700
